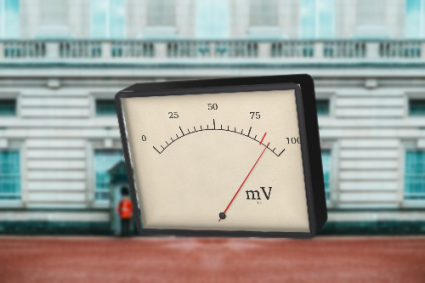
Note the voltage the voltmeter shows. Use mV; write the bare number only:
90
